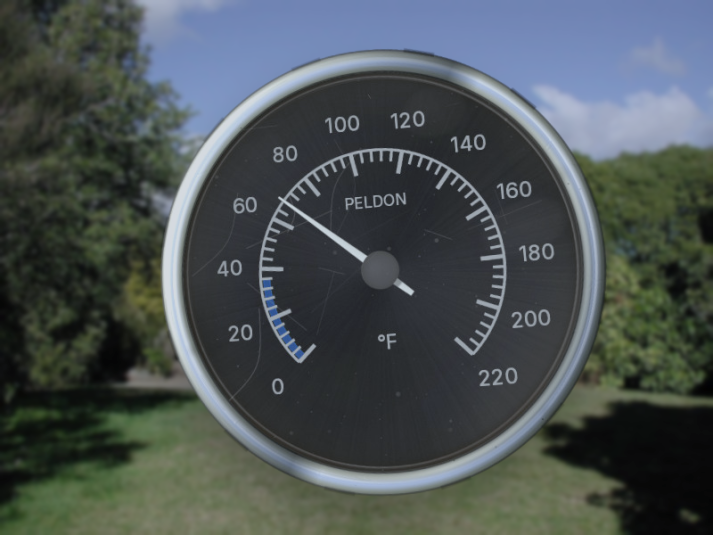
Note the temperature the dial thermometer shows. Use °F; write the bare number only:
68
